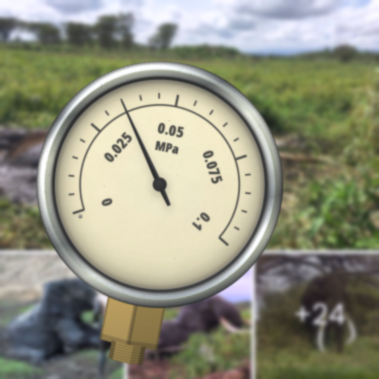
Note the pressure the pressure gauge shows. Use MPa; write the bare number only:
0.035
